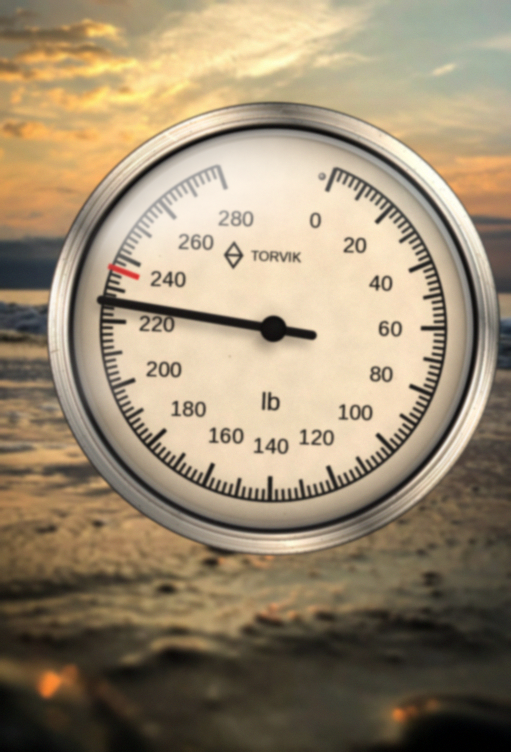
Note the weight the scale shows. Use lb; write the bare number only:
226
